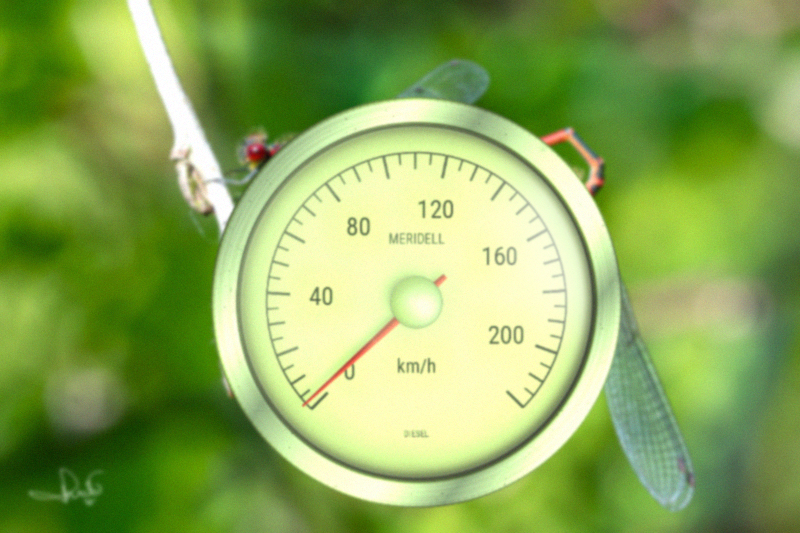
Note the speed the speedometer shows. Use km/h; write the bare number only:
2.5
